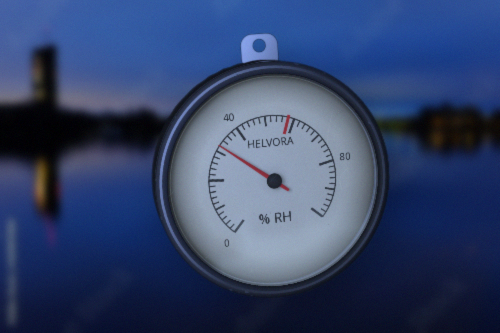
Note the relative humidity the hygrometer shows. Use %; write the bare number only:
32
